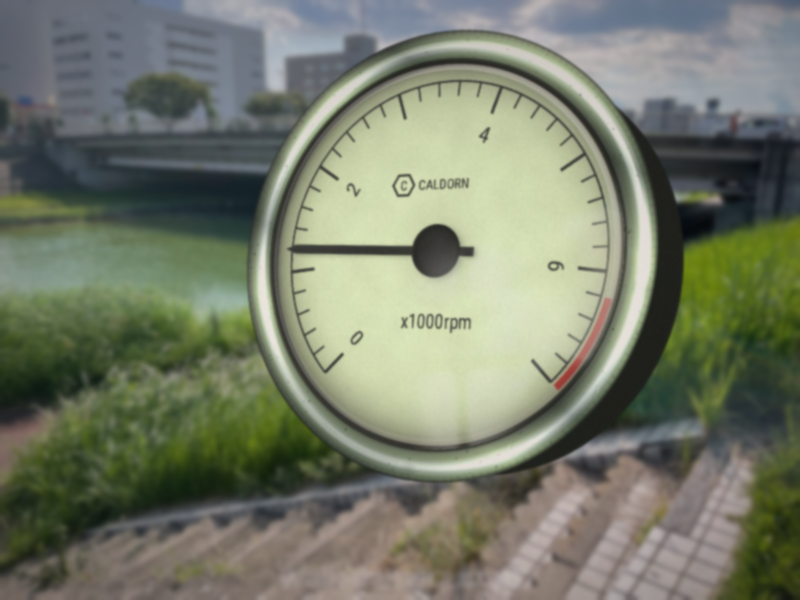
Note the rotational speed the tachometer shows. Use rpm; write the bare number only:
1200
